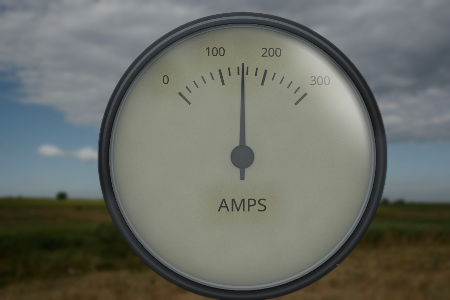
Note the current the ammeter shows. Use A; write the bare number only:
150
